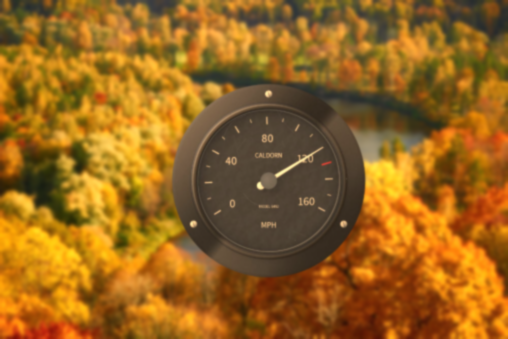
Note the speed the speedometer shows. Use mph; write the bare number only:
120
